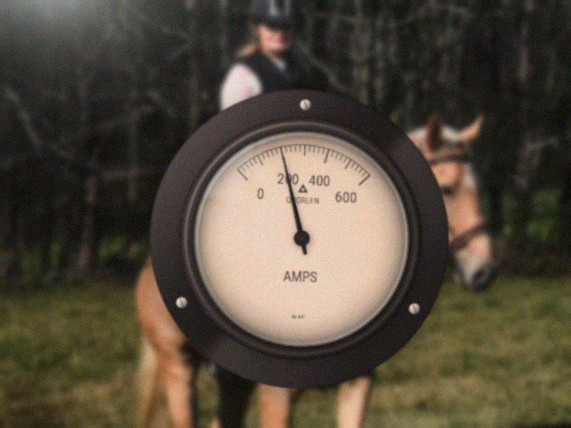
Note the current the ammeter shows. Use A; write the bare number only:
200
